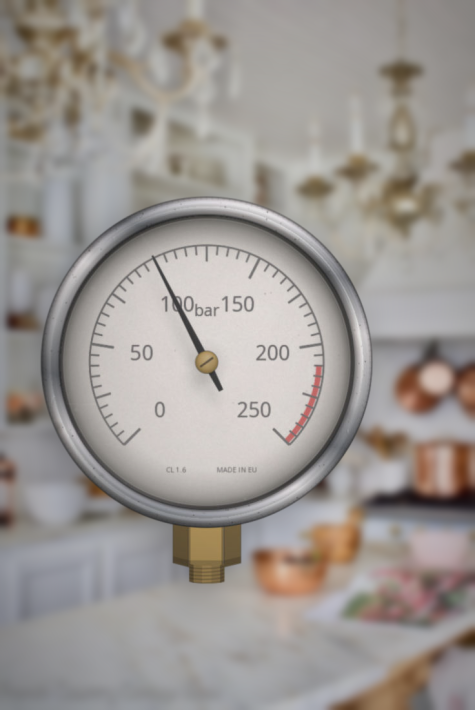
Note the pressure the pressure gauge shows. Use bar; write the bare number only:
100
